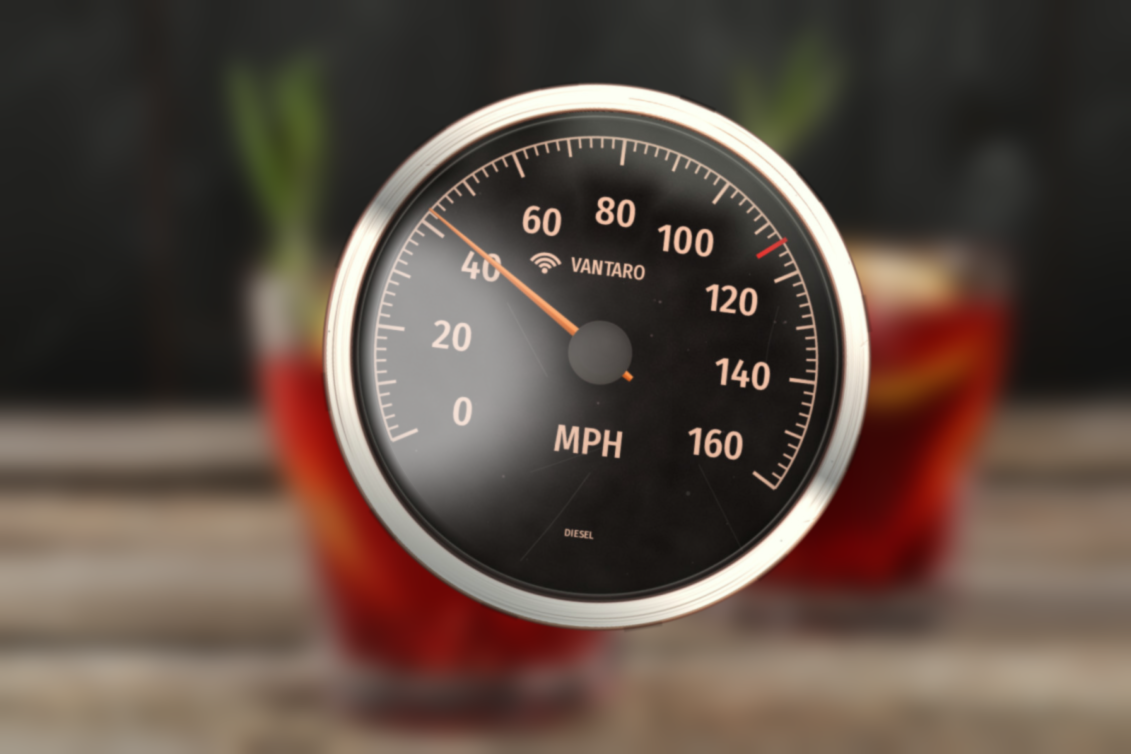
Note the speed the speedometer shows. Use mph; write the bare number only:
42
